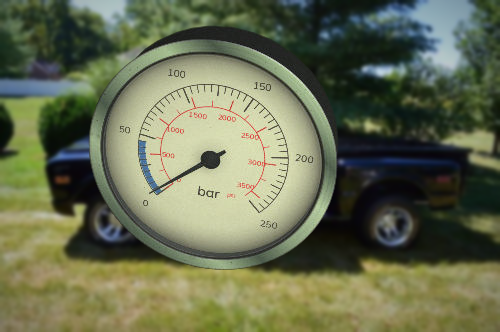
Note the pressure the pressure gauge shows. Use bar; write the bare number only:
5
